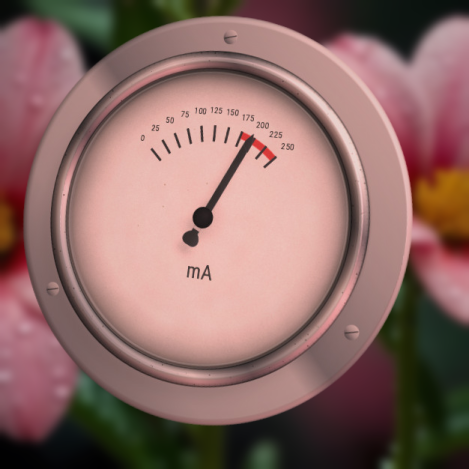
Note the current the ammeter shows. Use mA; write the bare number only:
200
